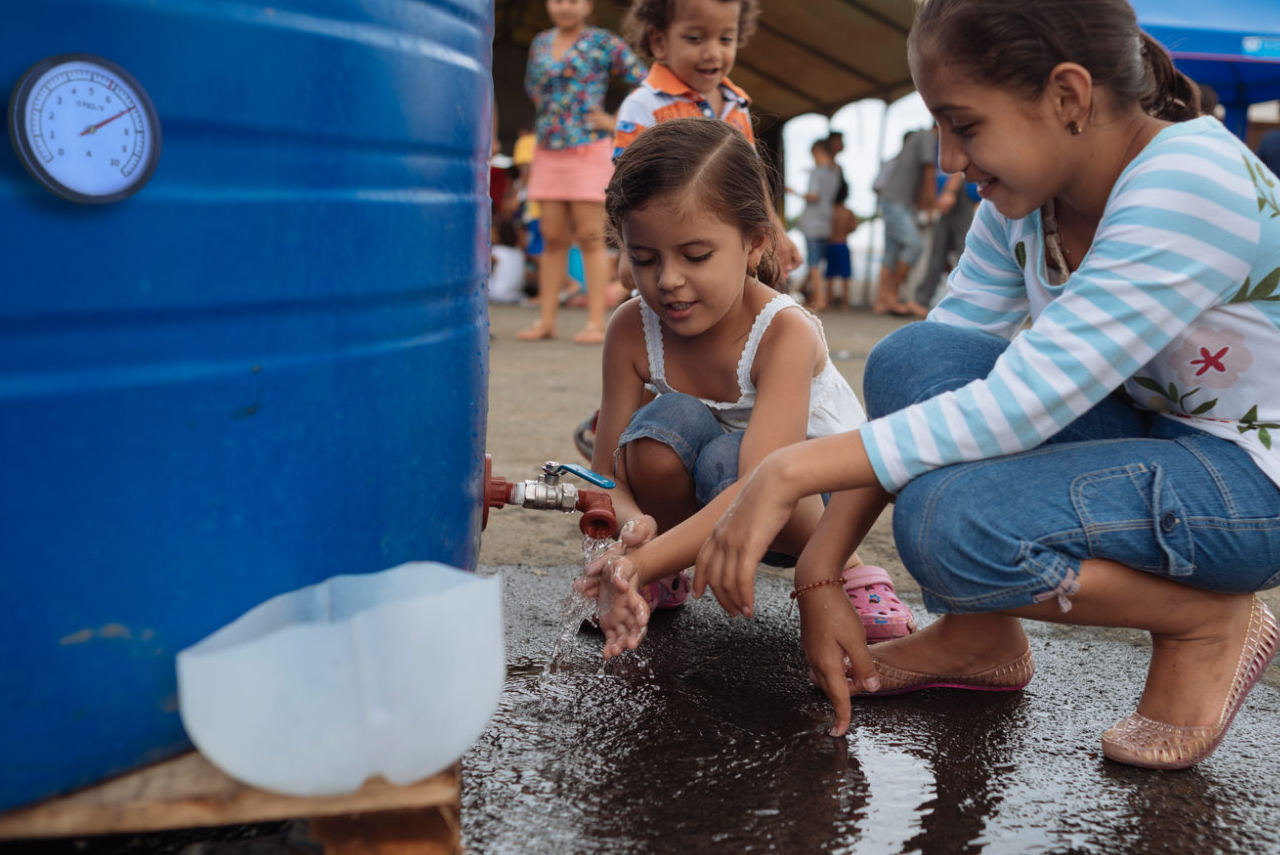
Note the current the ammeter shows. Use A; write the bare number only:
7
